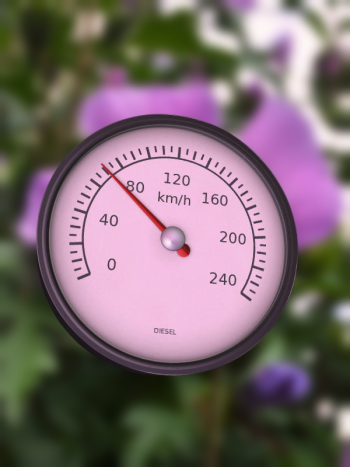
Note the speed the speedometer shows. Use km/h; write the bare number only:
70
